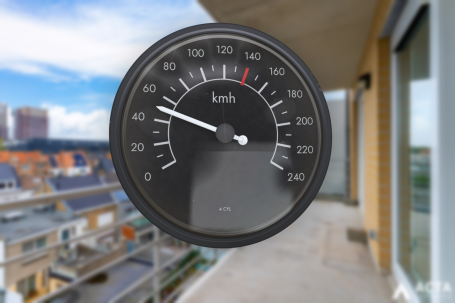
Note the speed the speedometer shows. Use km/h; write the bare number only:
50
